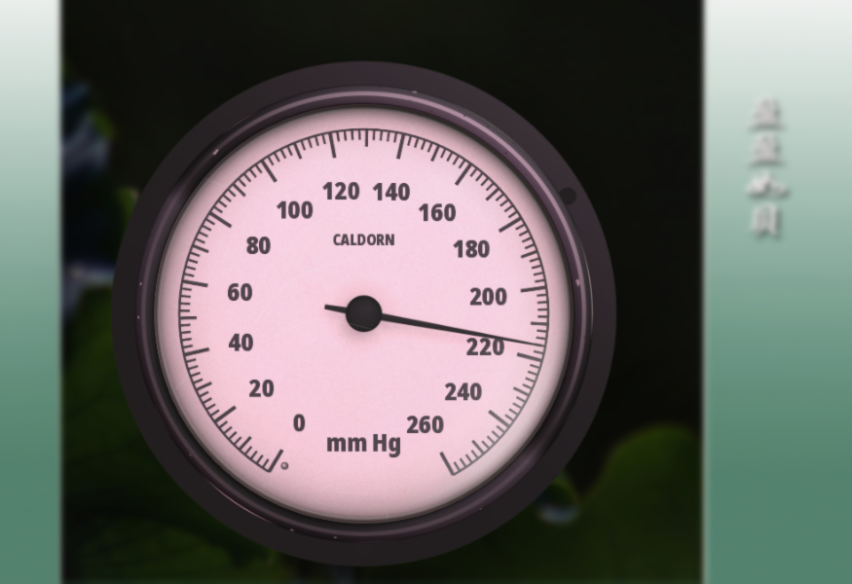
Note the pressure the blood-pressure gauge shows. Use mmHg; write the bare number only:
216
